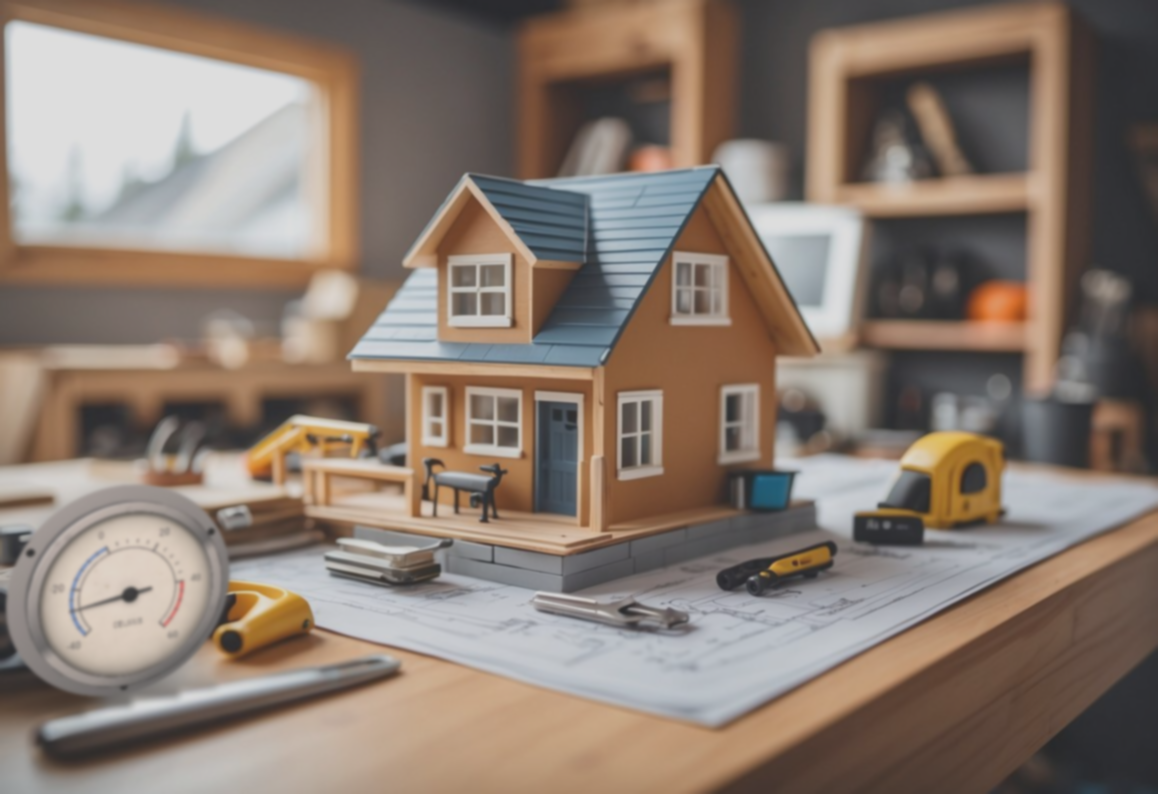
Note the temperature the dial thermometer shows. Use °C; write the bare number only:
-28
